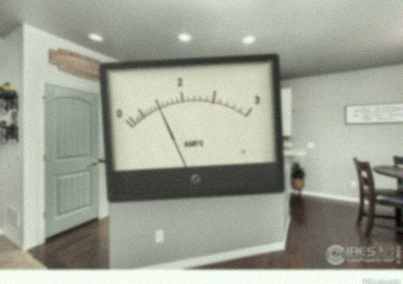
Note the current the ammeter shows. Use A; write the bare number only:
1.5
